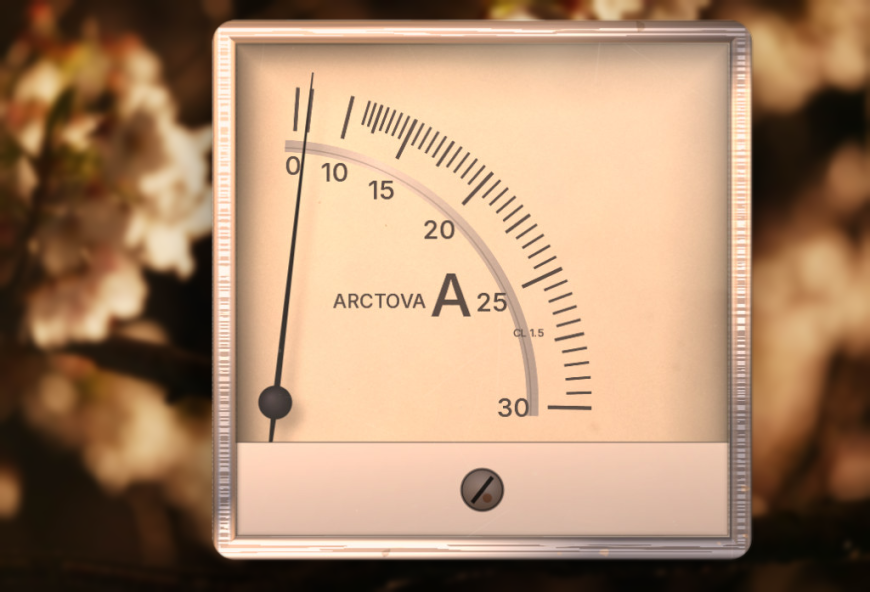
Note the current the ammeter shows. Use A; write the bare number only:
5
